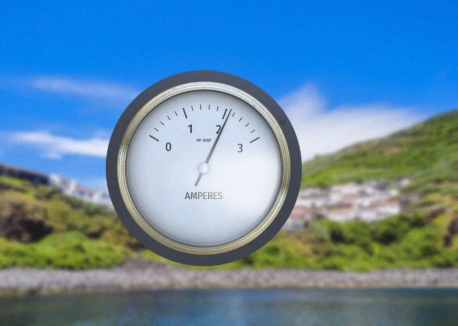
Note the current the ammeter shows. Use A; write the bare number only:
2.1
